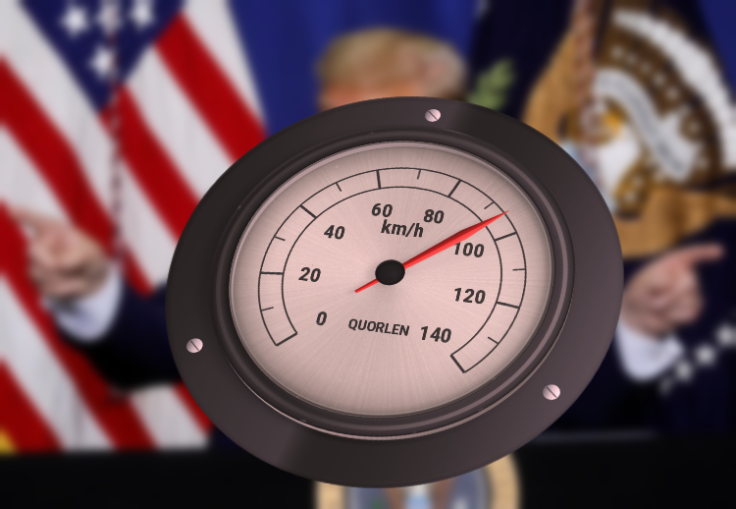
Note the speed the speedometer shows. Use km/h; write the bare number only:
95
